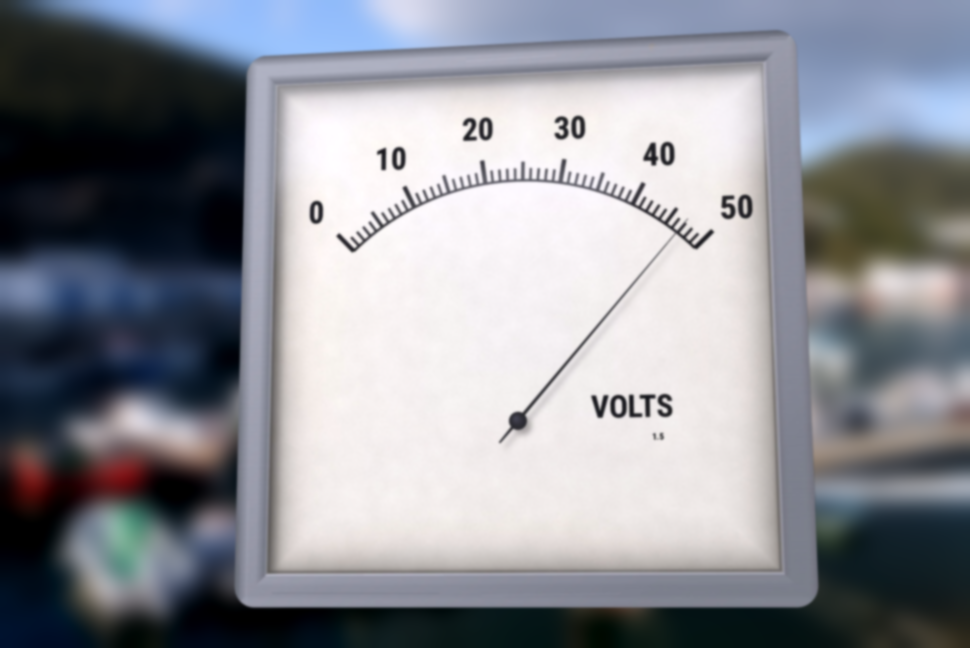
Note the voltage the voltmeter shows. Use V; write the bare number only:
47
